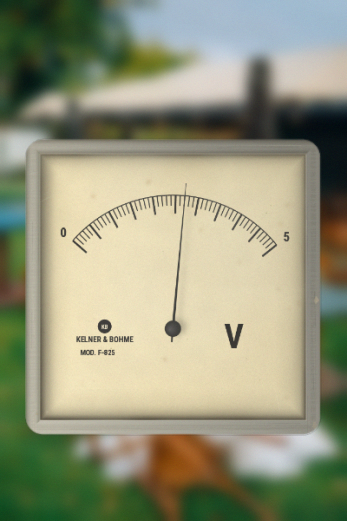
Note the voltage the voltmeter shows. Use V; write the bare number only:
2.7
